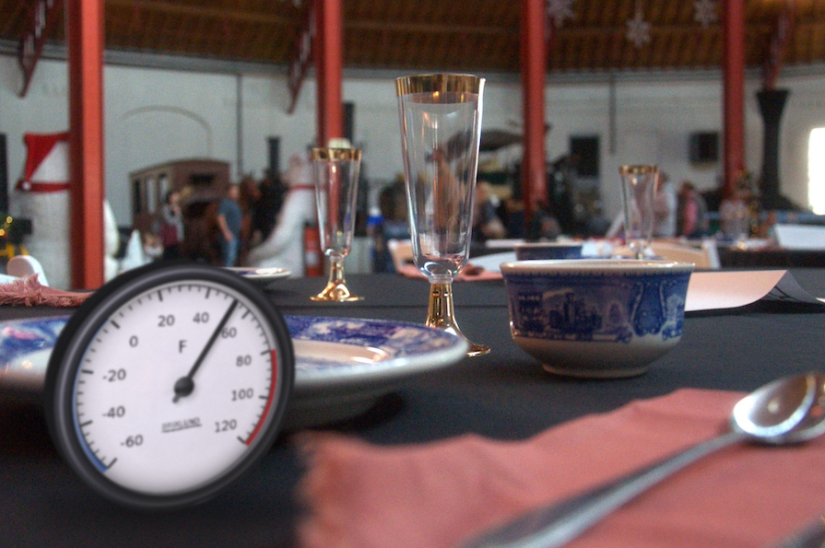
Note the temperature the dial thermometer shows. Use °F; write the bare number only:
52
